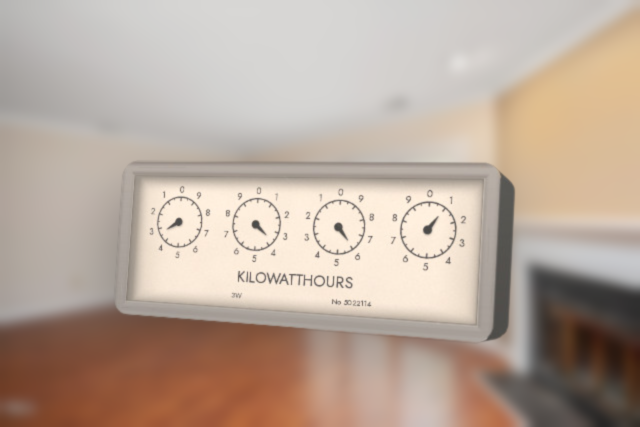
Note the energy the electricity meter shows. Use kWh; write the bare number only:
3361
